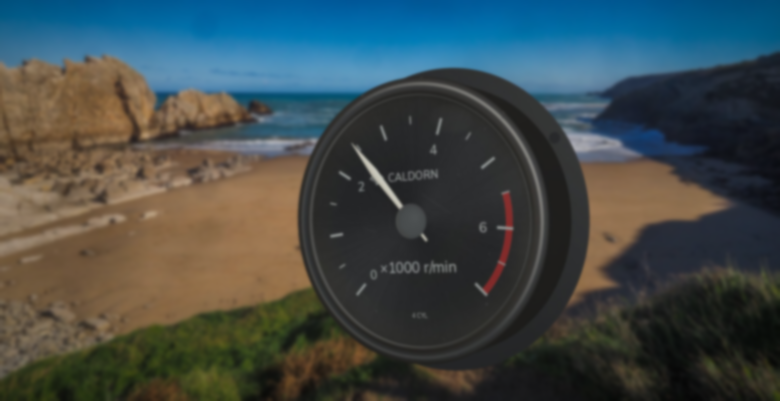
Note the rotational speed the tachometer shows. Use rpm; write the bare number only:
2500
